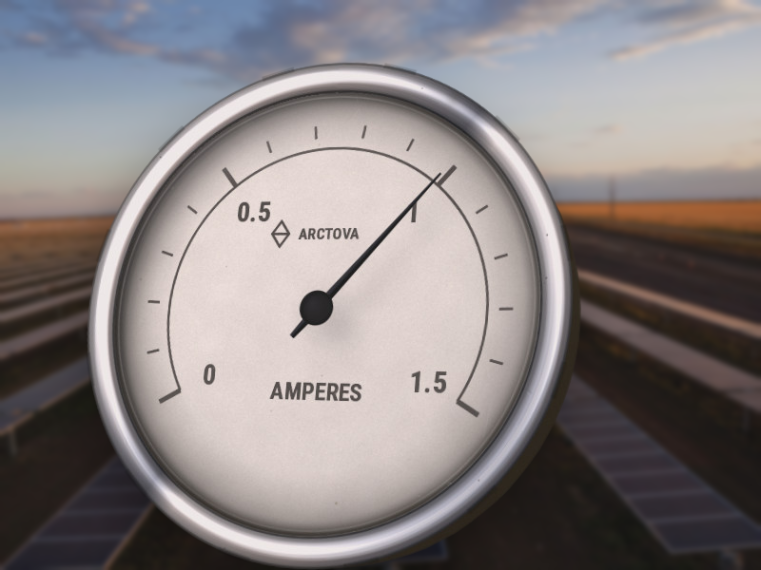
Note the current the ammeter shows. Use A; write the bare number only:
1
